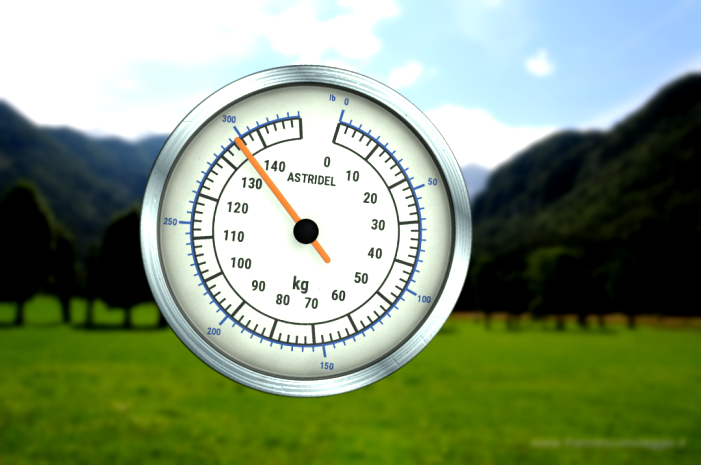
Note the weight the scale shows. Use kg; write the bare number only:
135
